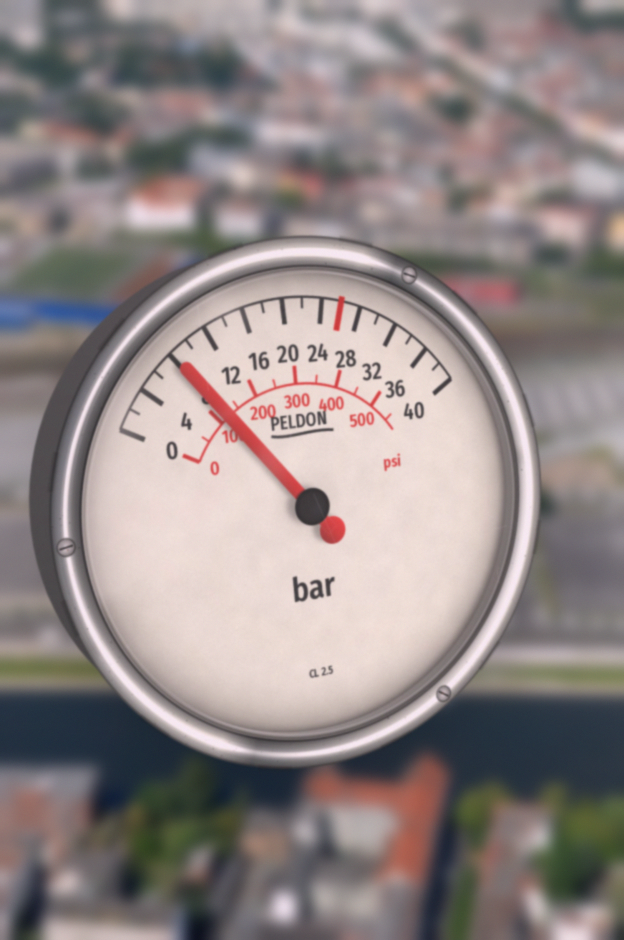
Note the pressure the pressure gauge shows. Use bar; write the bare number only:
8
